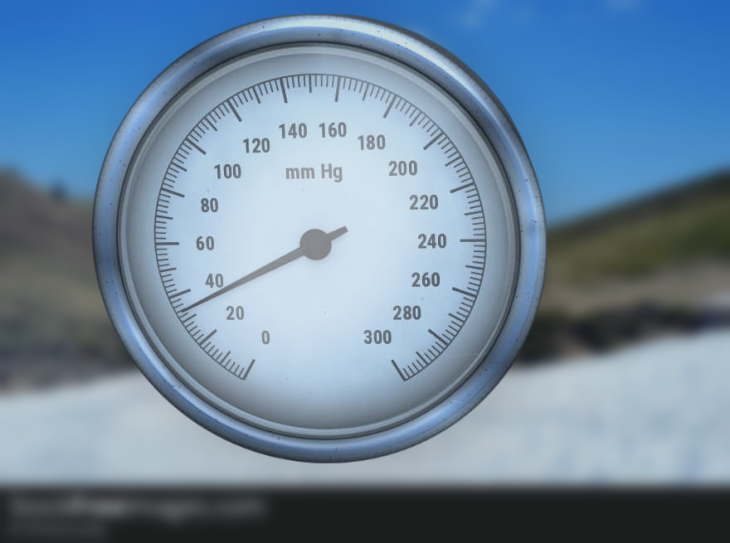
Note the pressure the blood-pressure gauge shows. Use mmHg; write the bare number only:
34
